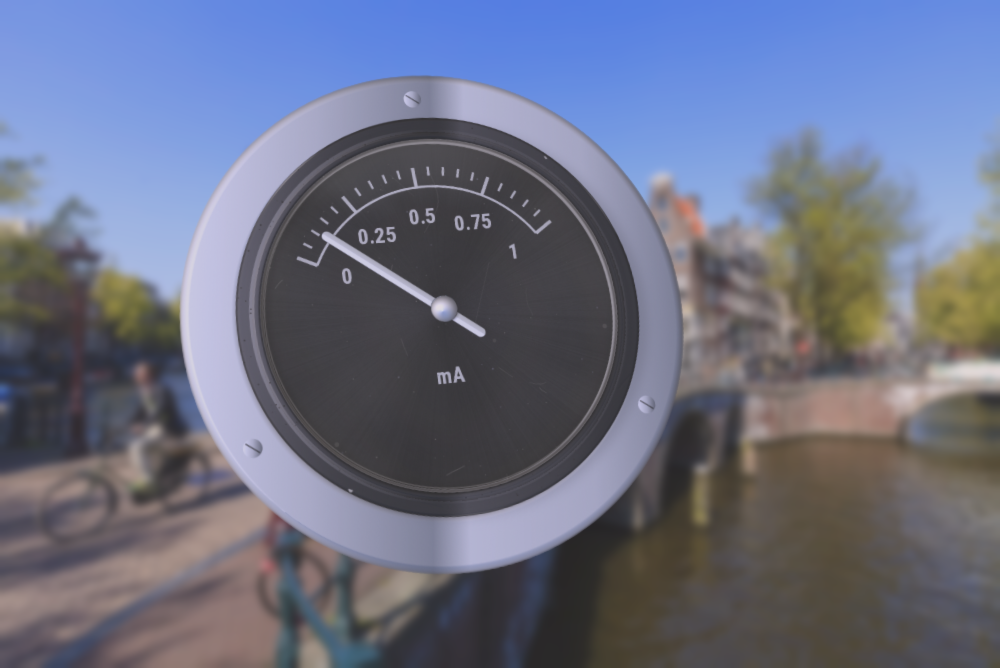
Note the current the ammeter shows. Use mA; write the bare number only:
0.1
